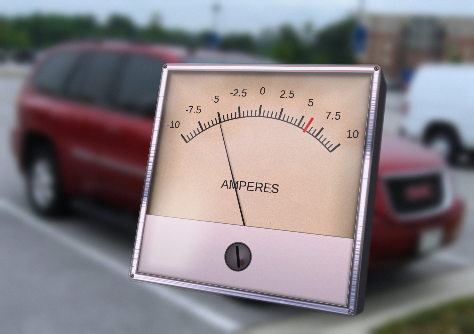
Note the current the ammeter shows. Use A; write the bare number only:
-5
